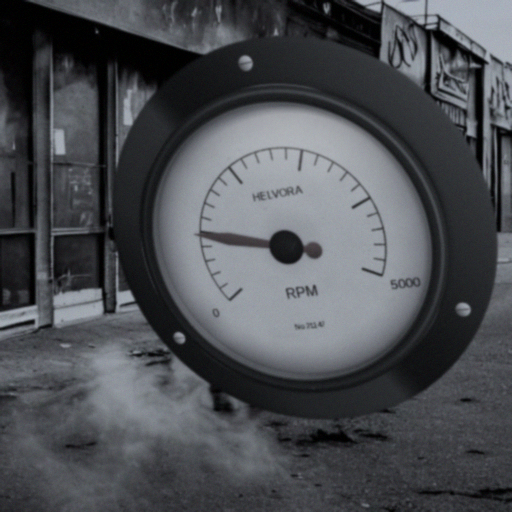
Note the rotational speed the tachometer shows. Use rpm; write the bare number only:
1000
